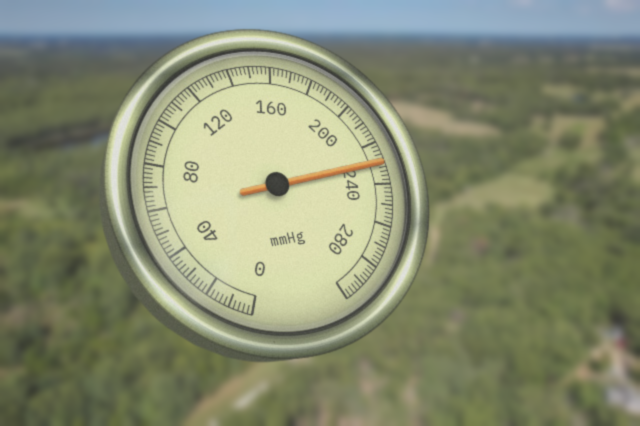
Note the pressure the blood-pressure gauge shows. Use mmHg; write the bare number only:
230
